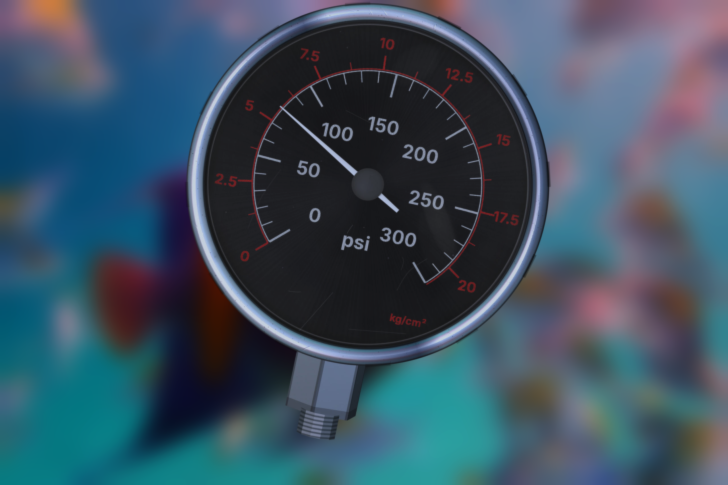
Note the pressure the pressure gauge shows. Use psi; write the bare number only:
80
